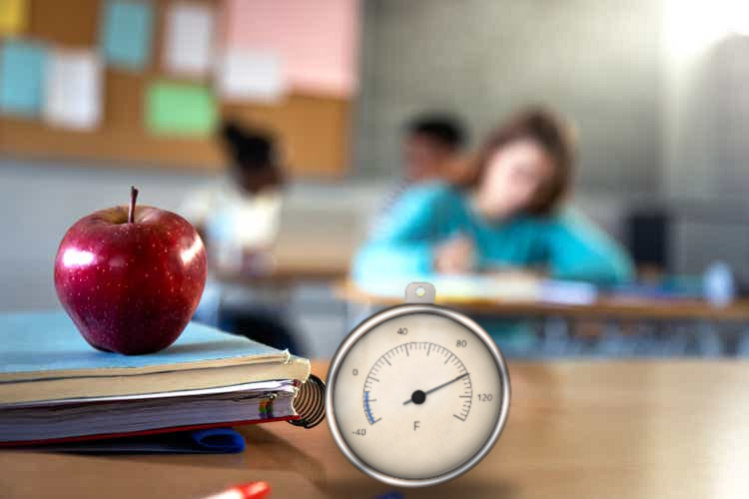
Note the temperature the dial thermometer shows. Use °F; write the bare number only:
100
